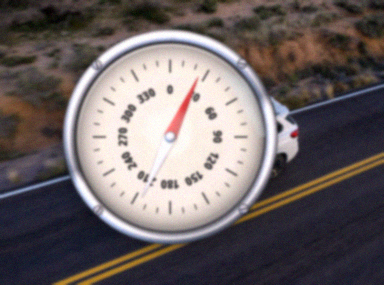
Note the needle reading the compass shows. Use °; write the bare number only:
25
